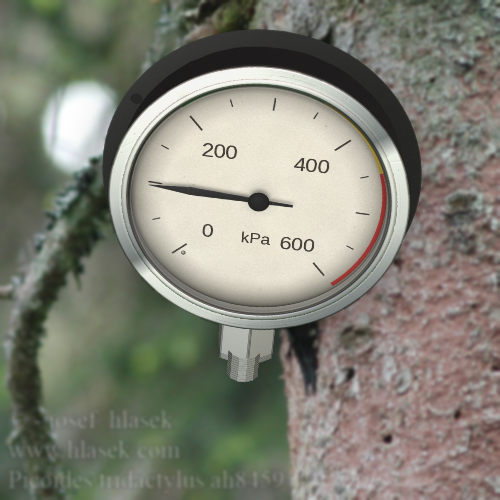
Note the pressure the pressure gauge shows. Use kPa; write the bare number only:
100
